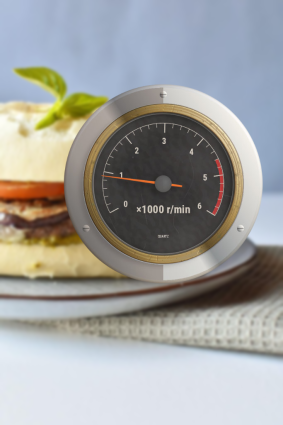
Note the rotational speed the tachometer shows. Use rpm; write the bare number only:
900
